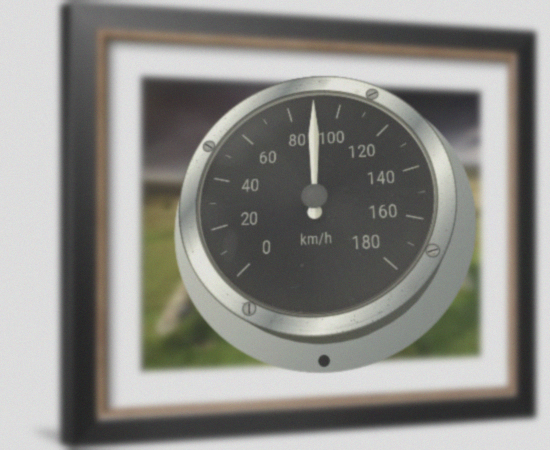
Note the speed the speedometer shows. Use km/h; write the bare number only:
90
